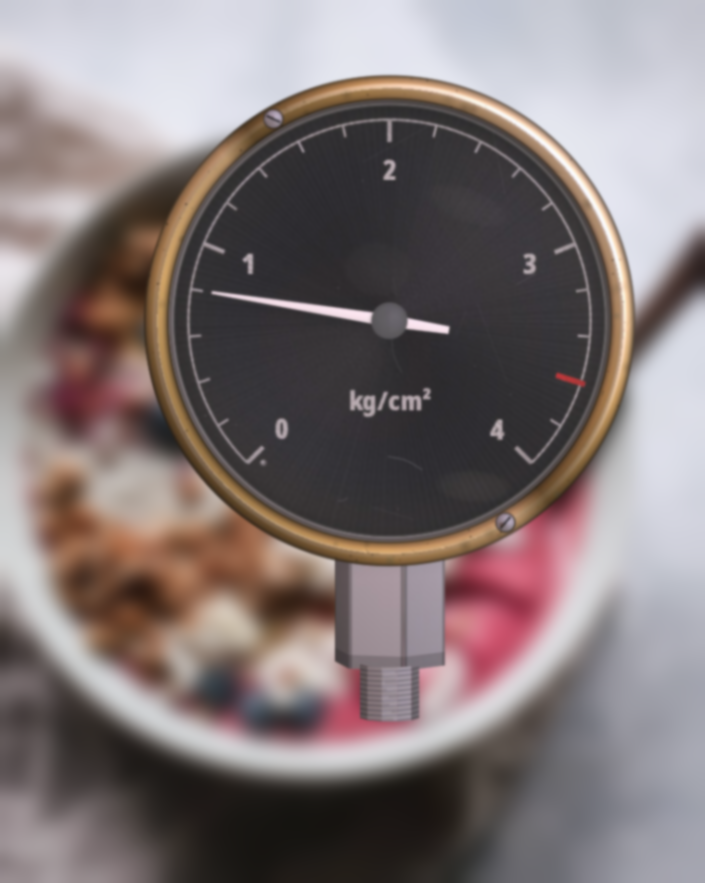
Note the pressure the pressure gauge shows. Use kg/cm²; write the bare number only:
0.8
